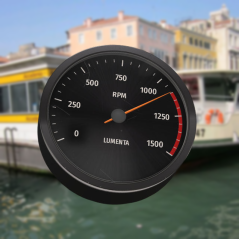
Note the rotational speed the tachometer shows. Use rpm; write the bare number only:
1100
